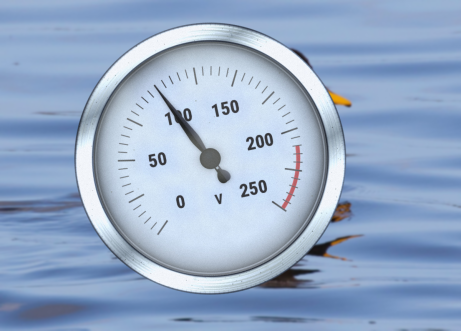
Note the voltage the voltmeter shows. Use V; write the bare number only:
100
